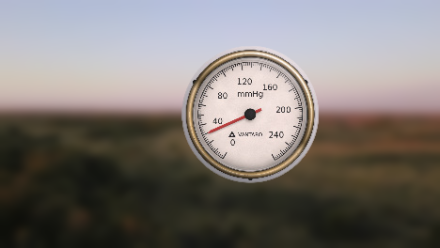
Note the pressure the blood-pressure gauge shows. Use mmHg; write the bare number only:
30
